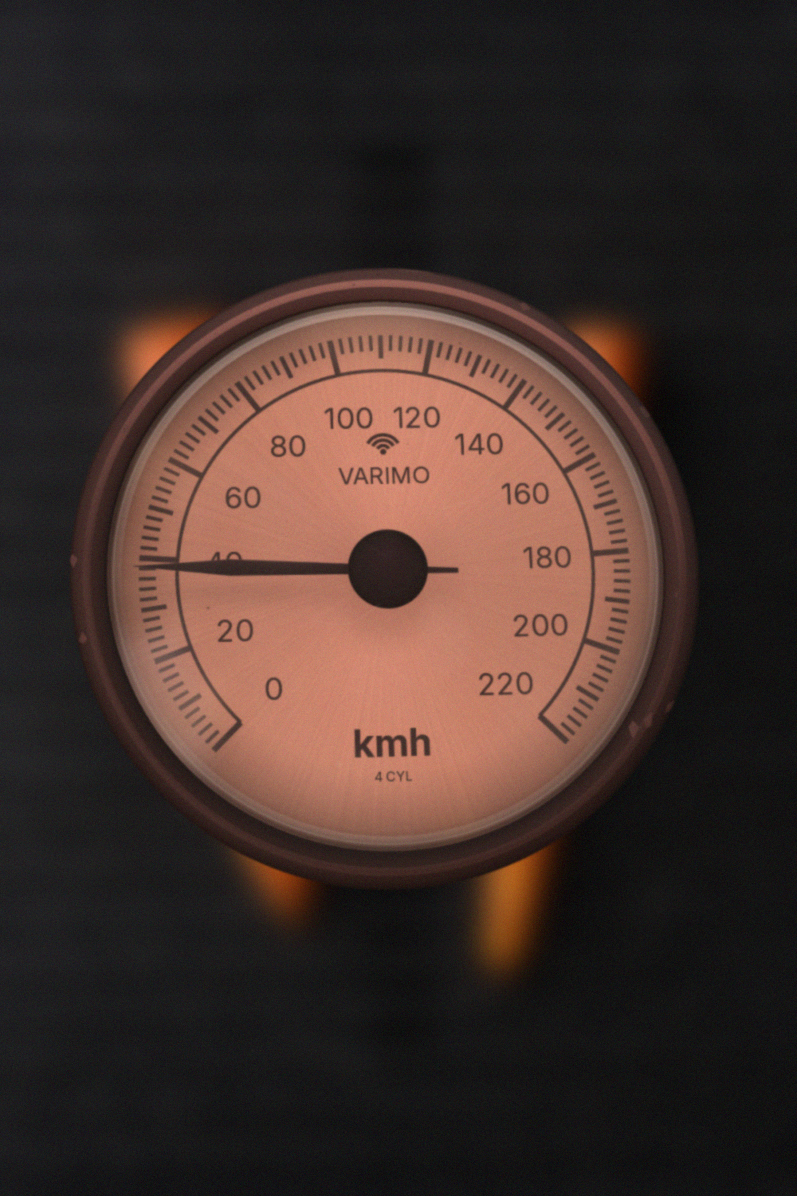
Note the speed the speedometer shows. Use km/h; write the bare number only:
38
